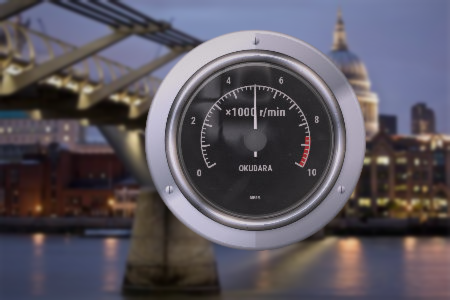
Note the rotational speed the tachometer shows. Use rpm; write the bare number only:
5000
